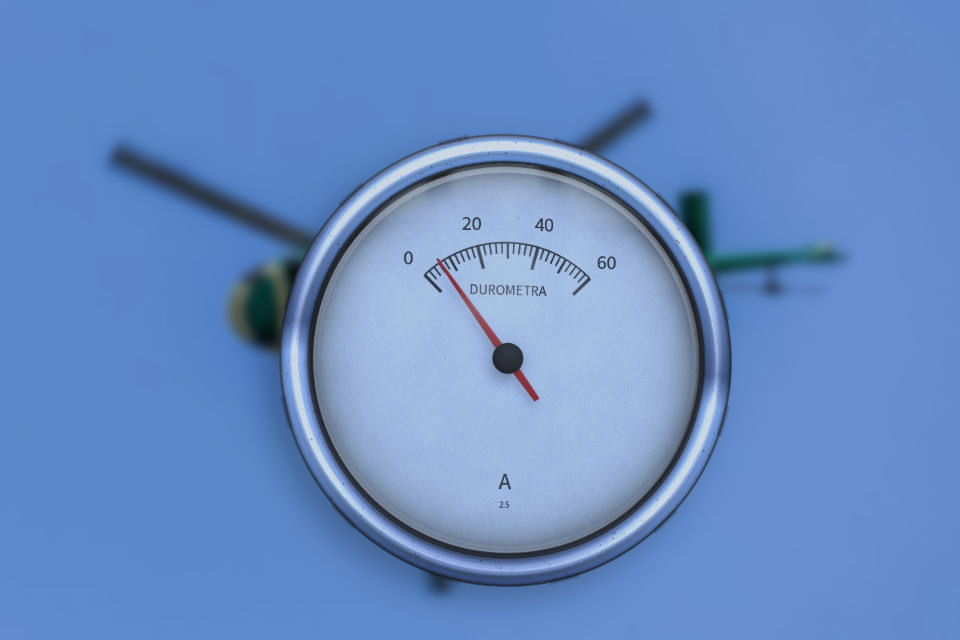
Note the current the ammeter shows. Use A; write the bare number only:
6
